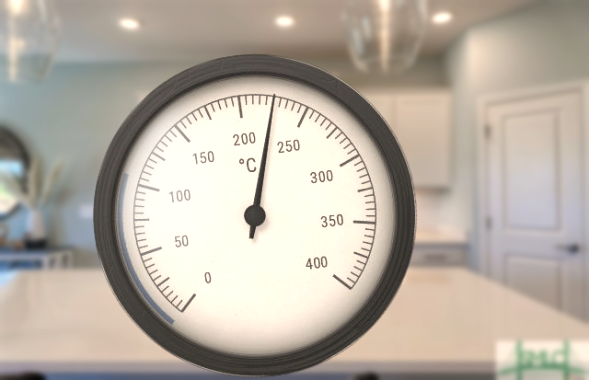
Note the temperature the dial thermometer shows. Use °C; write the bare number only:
225
